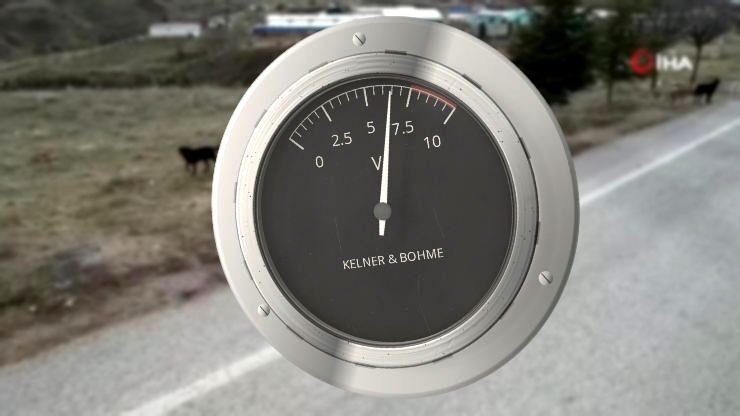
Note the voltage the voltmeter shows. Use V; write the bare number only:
6.5
